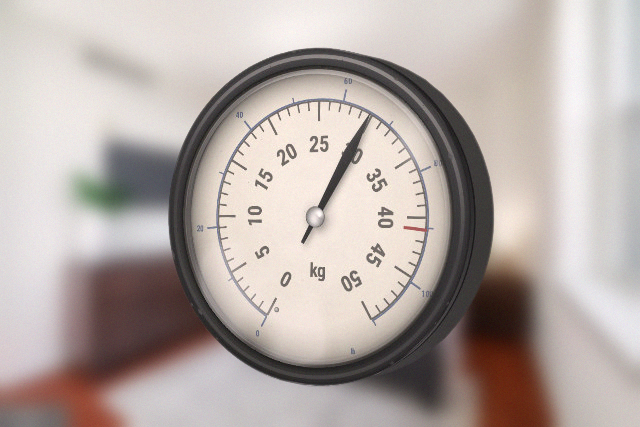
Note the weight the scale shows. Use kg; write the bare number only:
30
